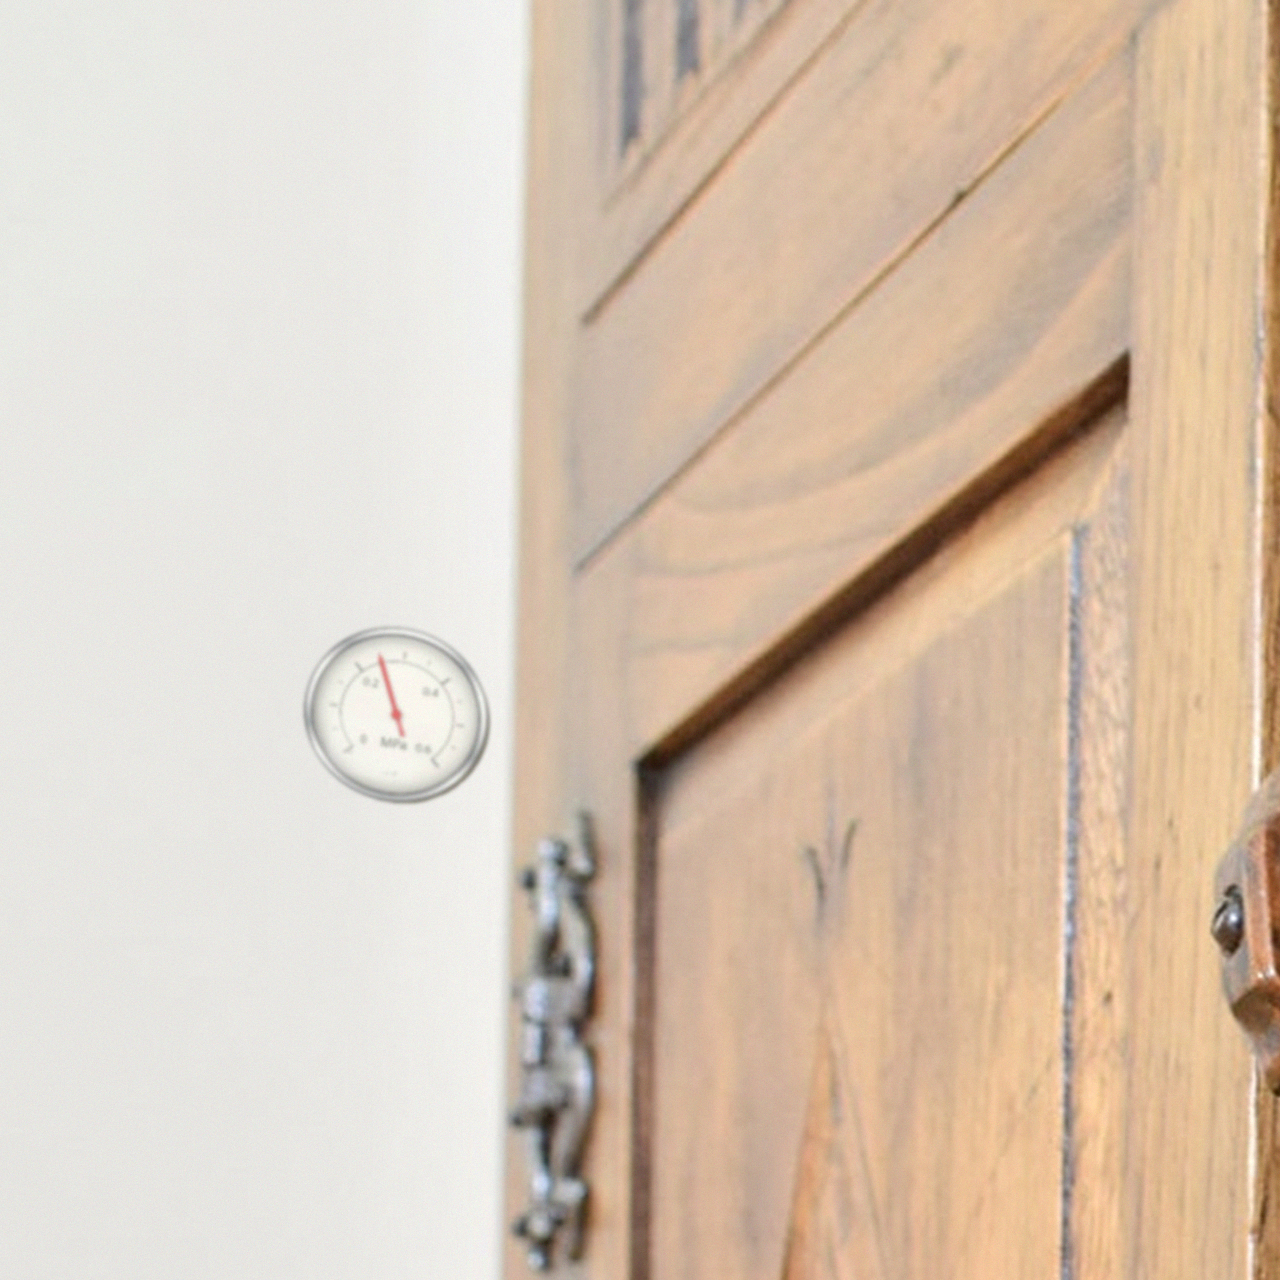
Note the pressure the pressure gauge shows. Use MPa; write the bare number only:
0.25
